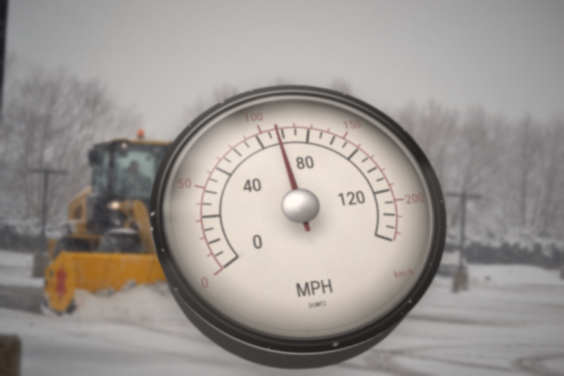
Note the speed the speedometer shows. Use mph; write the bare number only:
67.5
